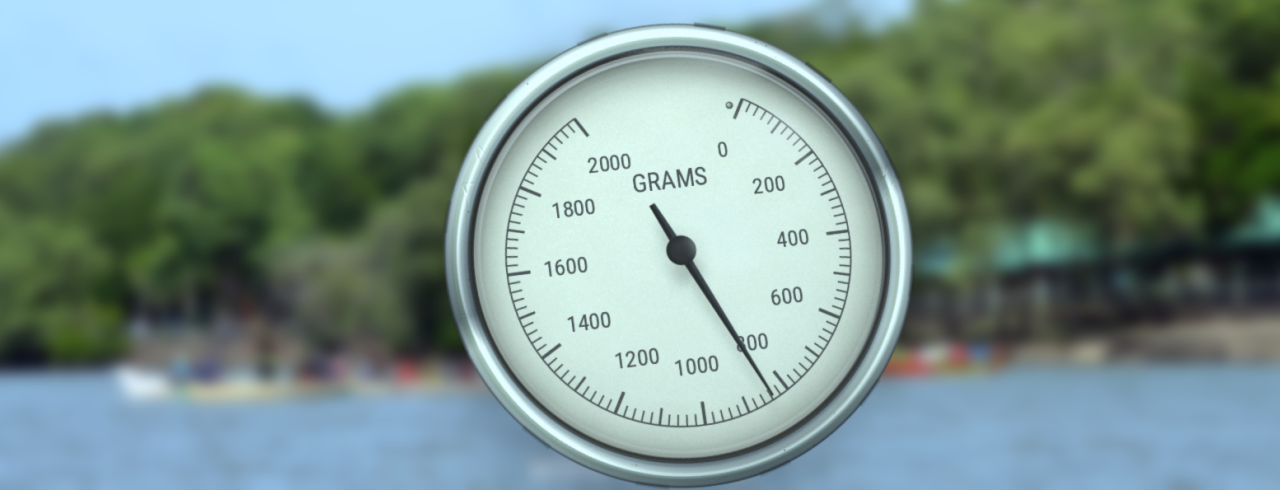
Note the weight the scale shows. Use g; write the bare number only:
840
